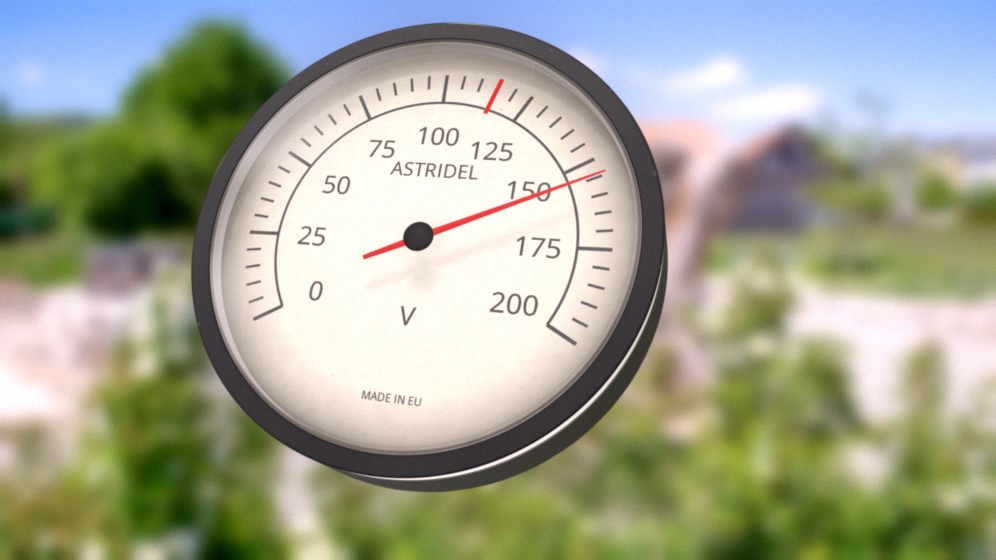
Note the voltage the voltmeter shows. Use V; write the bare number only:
155
